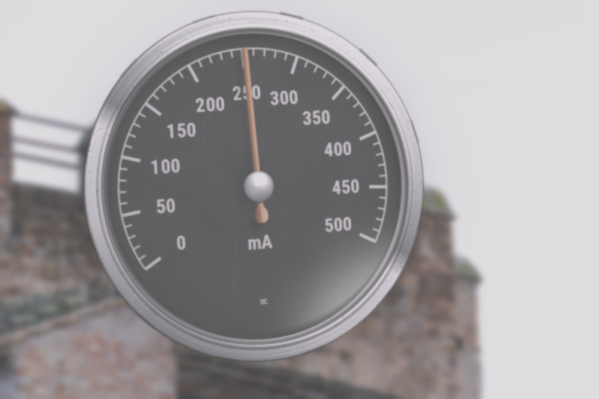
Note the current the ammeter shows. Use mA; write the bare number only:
250
